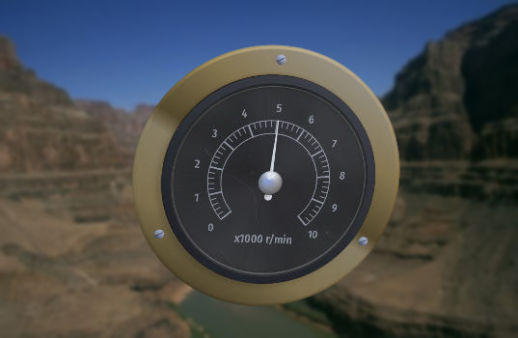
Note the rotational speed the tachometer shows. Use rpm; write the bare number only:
5000
